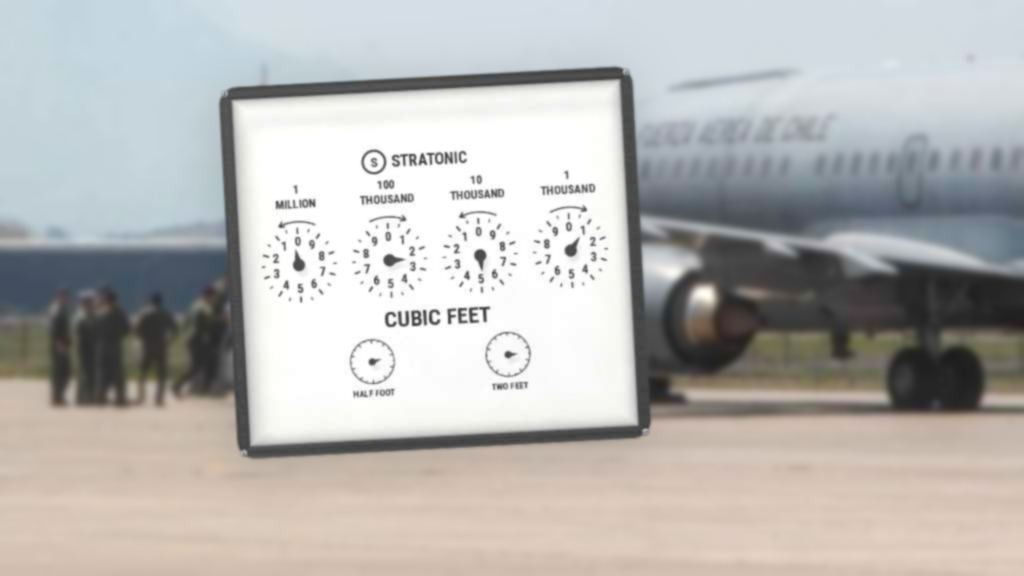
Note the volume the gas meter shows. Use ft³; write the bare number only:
25100
